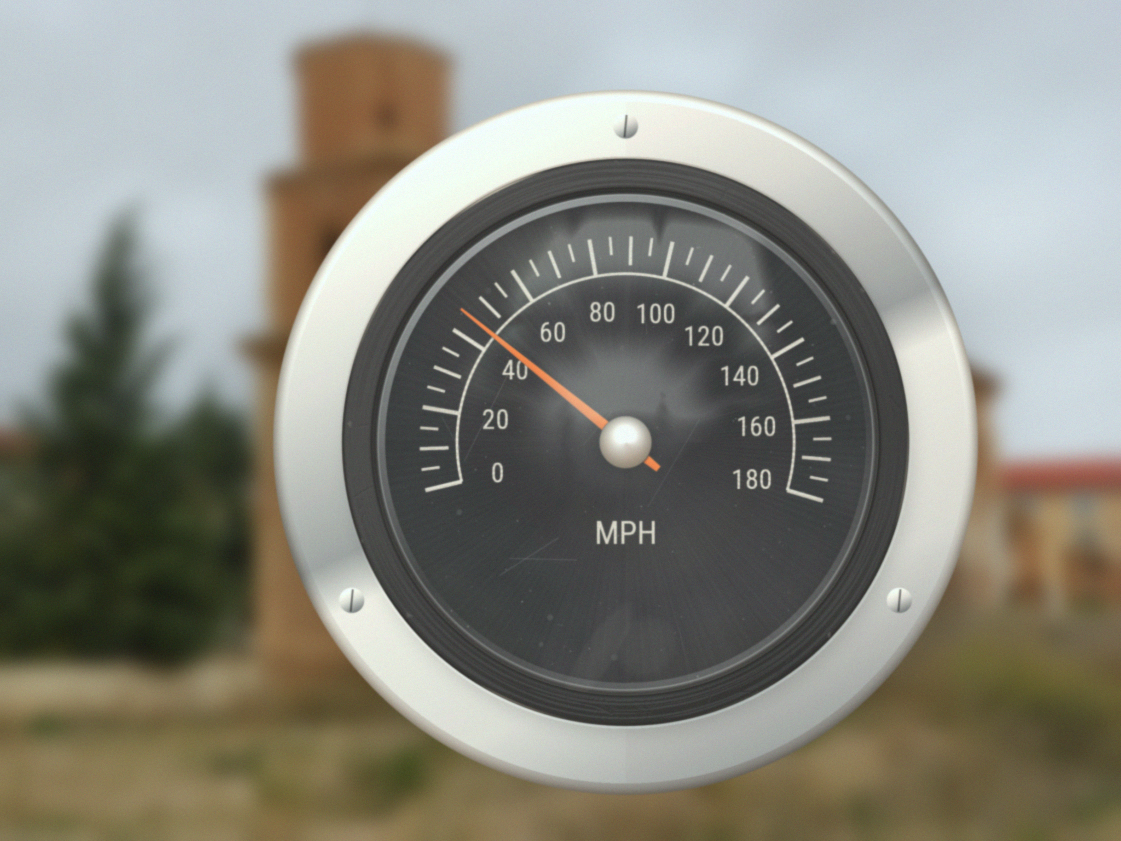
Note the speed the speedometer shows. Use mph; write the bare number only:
45
